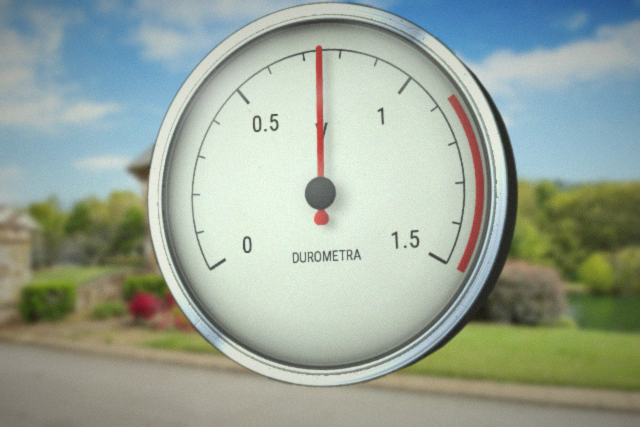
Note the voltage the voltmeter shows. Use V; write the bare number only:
0.75
